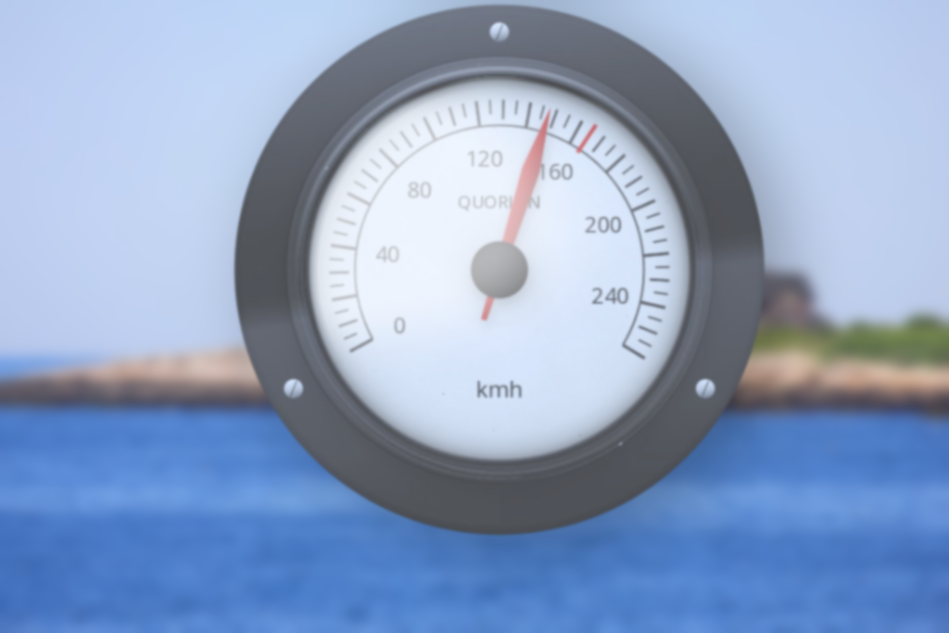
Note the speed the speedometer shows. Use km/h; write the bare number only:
147.5
